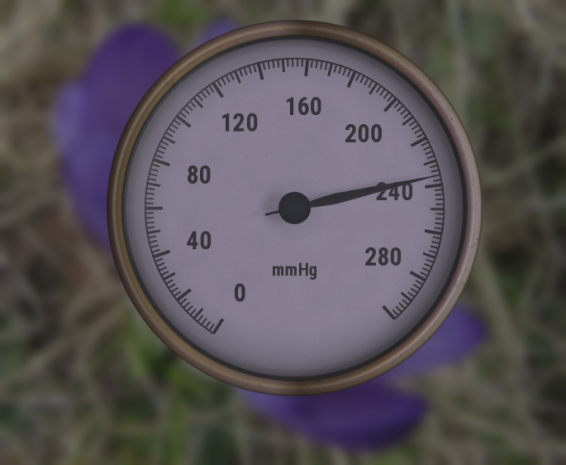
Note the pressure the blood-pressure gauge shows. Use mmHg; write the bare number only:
236
